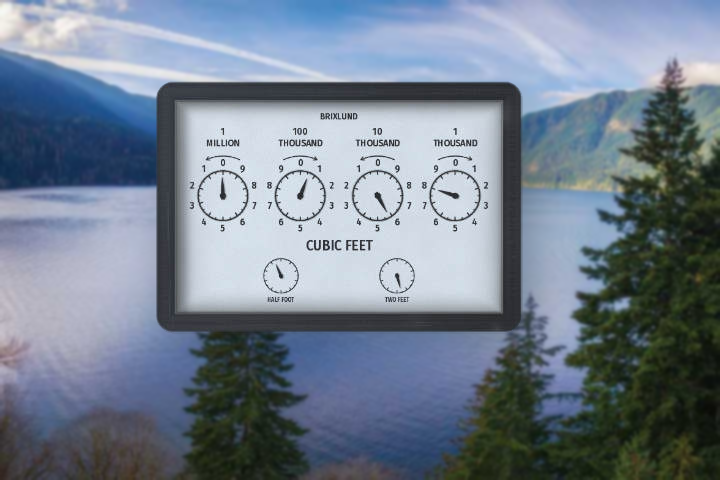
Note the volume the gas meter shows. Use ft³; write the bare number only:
5800
